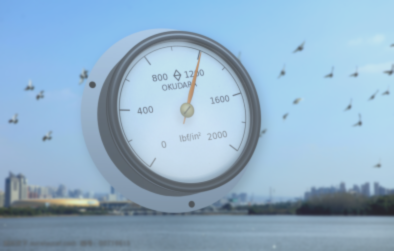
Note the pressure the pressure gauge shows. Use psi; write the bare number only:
1200
